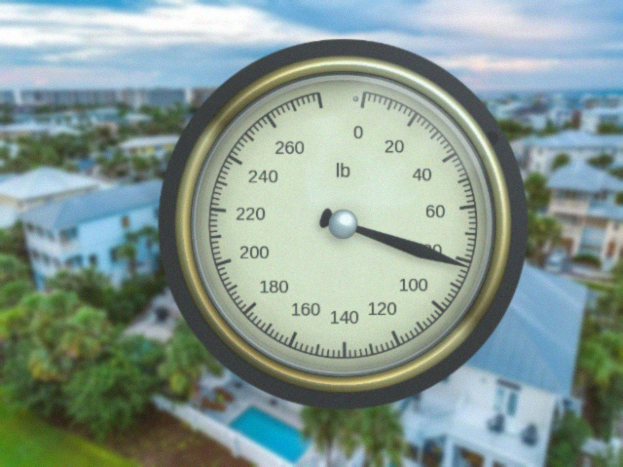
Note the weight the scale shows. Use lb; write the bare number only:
82
